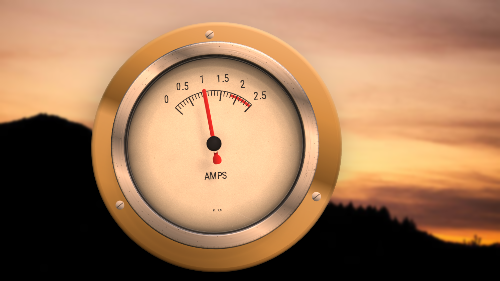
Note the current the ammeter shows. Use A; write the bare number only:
1
